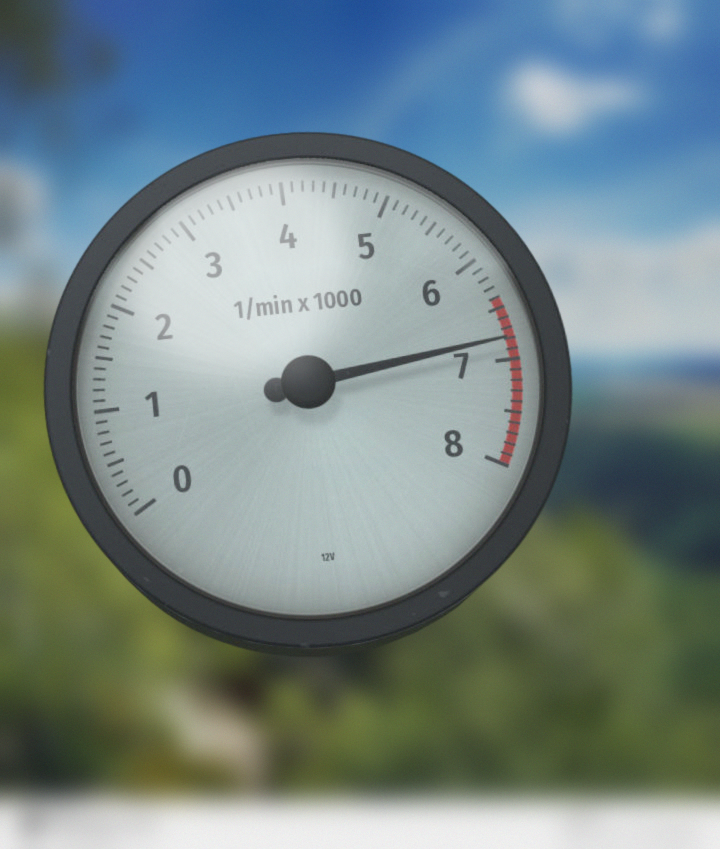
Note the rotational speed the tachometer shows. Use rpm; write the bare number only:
6800
